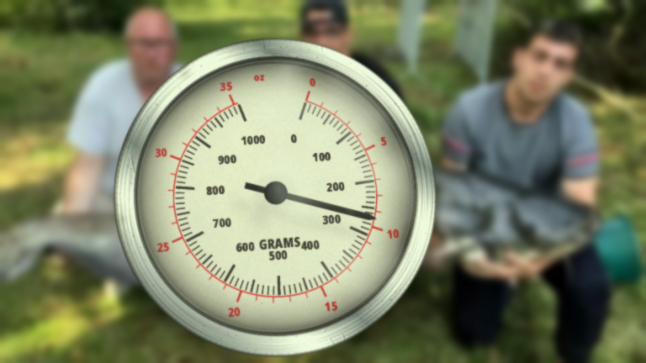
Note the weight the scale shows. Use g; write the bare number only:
270
